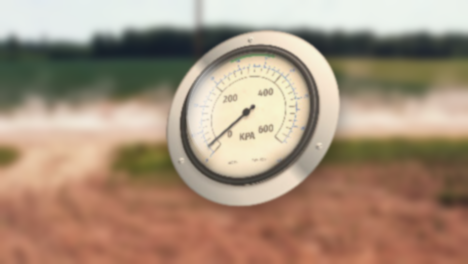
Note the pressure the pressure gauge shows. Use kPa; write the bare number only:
20
